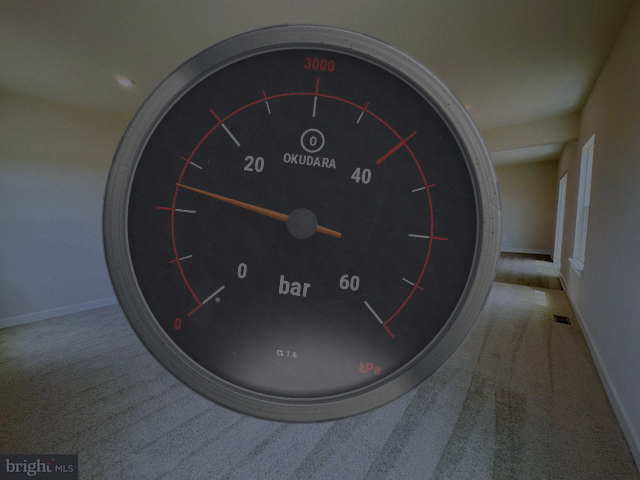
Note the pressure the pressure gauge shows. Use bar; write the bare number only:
12.5
